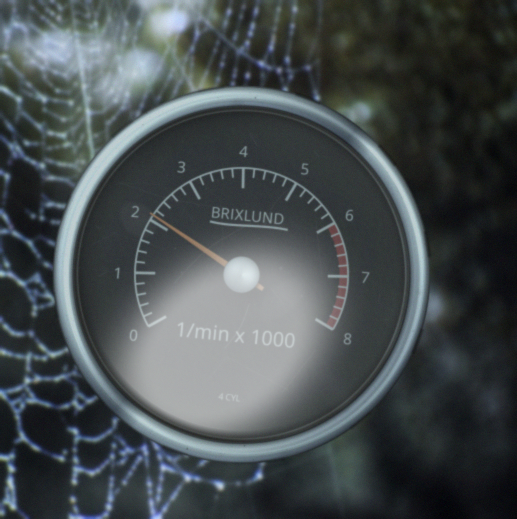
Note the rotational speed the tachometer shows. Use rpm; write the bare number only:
2100
